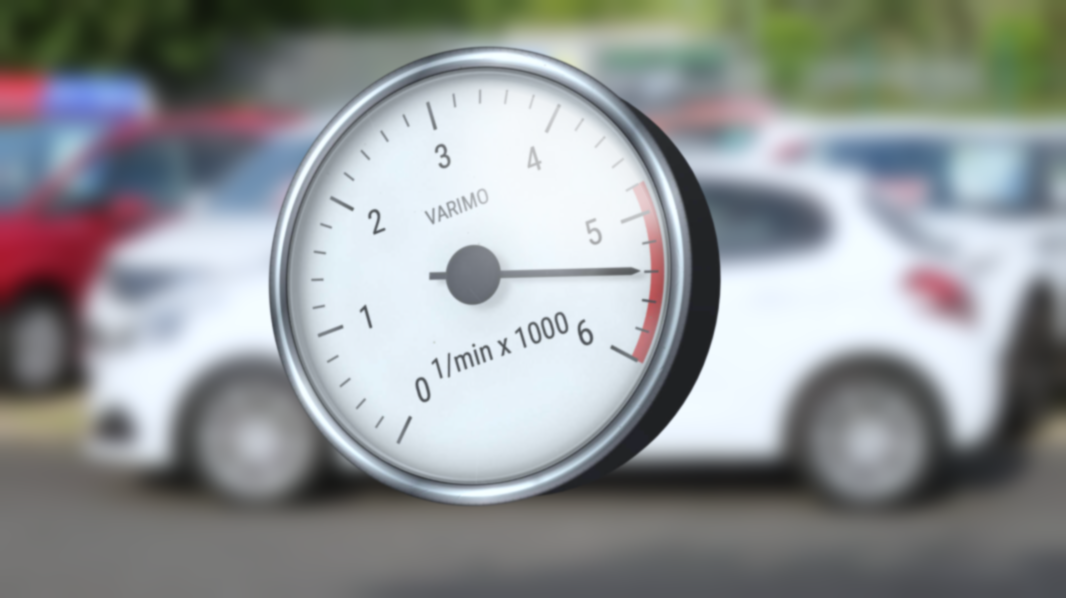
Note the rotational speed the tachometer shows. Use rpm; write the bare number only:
5400
